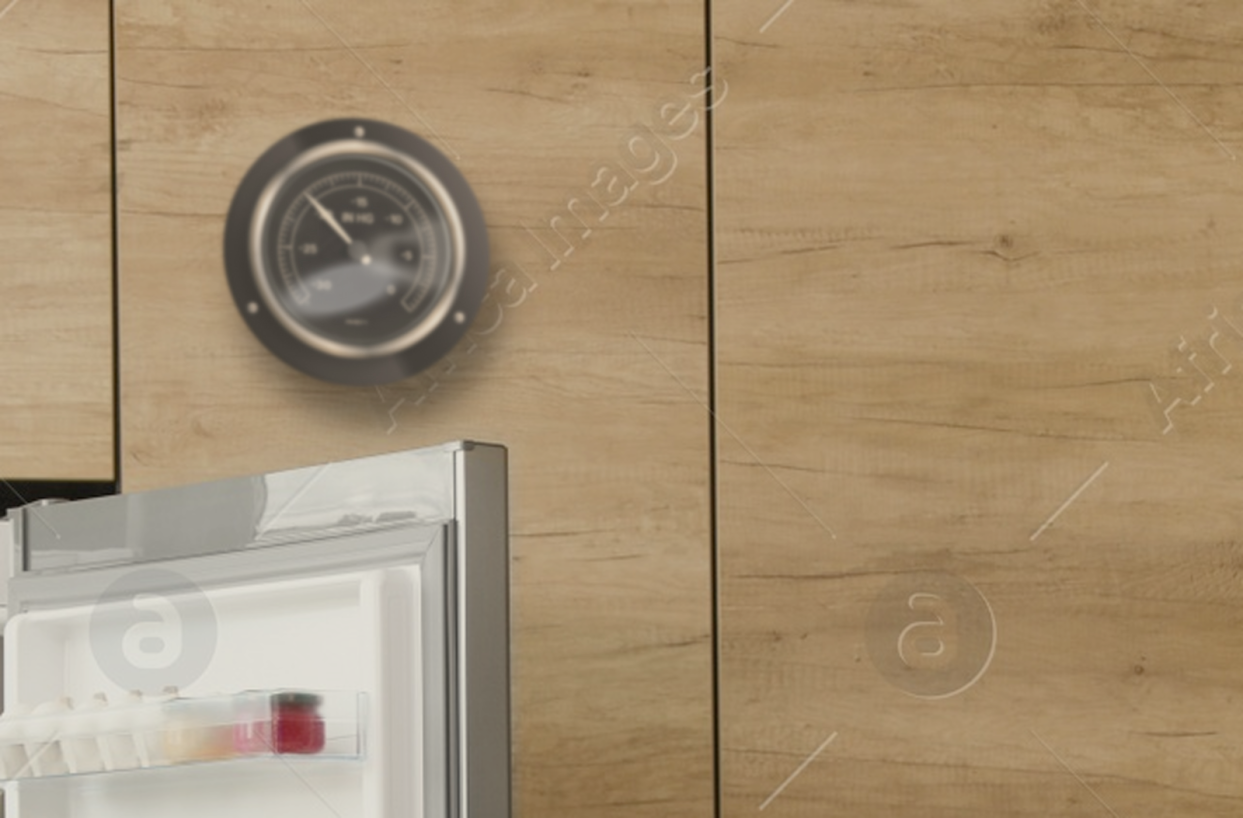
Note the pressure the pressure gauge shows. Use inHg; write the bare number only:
-20
